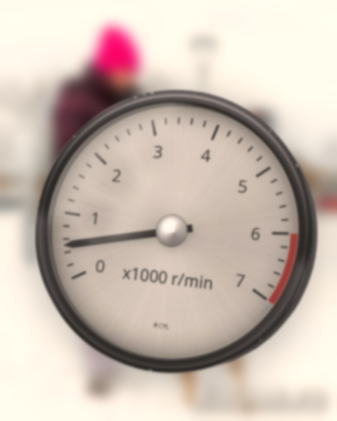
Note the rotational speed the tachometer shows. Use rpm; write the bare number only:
500
